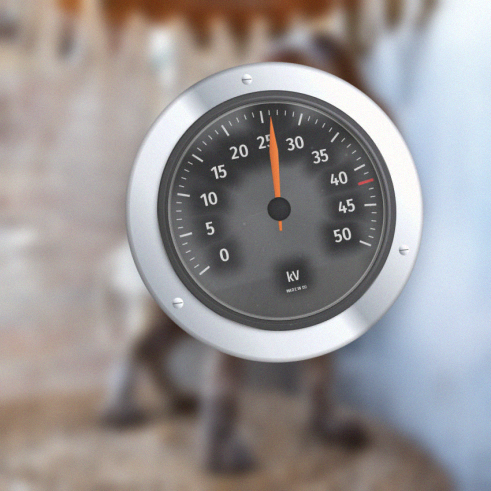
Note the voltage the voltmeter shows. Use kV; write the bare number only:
26
